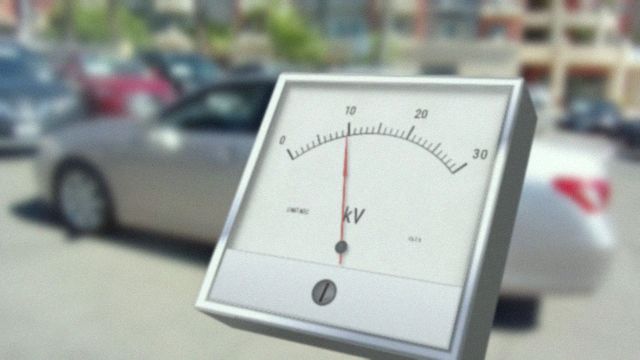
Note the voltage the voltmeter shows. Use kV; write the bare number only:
10
